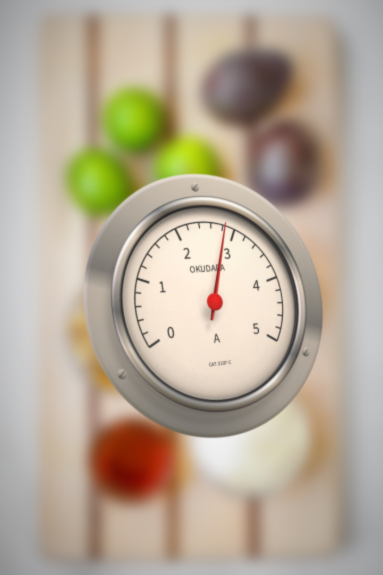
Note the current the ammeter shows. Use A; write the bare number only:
2.8
